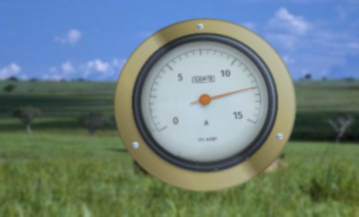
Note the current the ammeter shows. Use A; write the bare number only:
12.5
